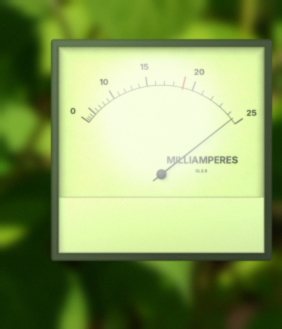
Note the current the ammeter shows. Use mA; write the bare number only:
24.5
